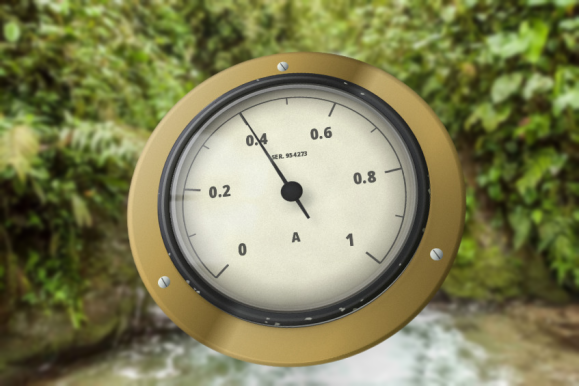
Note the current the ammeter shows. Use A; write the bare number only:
0.4
